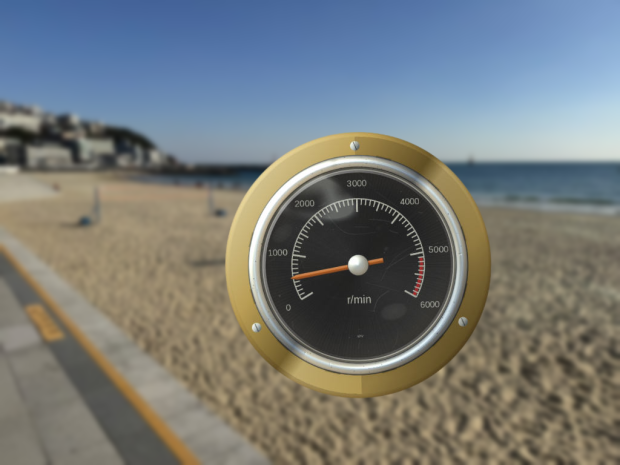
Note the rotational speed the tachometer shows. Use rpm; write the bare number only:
500
